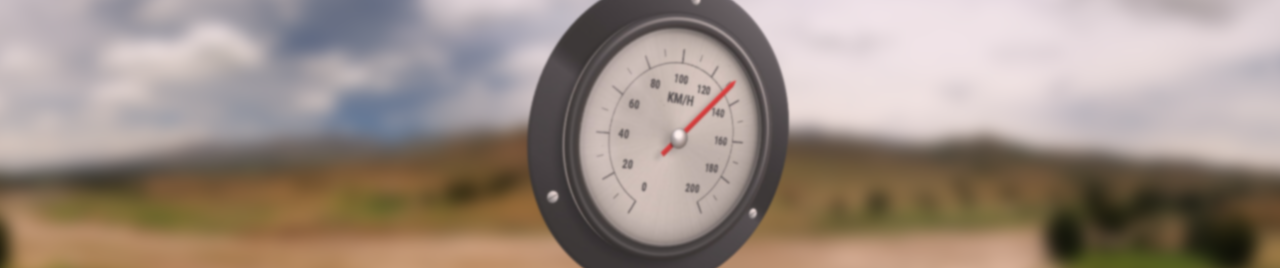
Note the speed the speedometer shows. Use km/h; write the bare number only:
130
